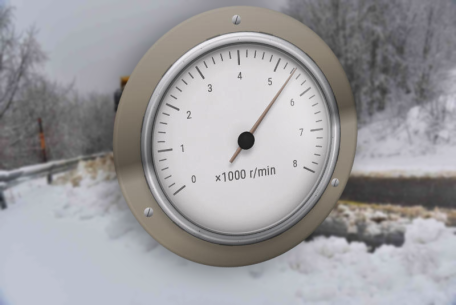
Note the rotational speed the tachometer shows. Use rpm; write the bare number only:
5400
